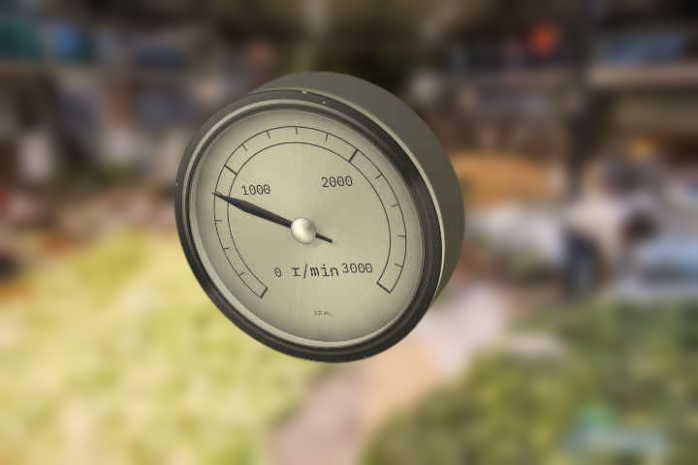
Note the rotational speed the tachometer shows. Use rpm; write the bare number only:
800
